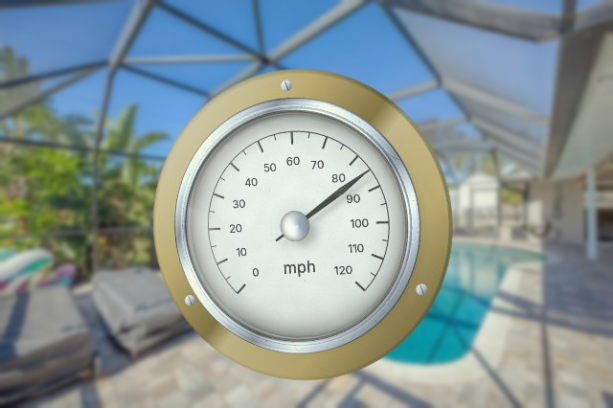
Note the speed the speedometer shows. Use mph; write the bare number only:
85
